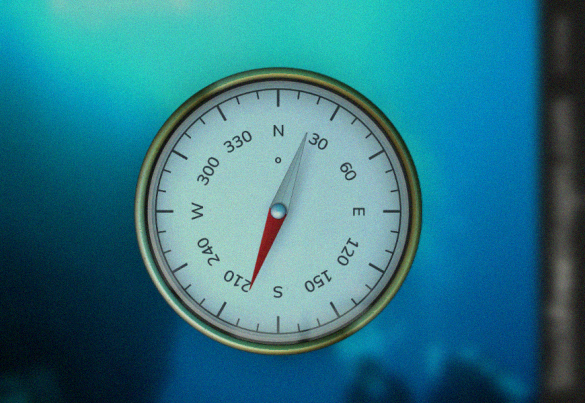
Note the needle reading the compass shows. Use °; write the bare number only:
200
